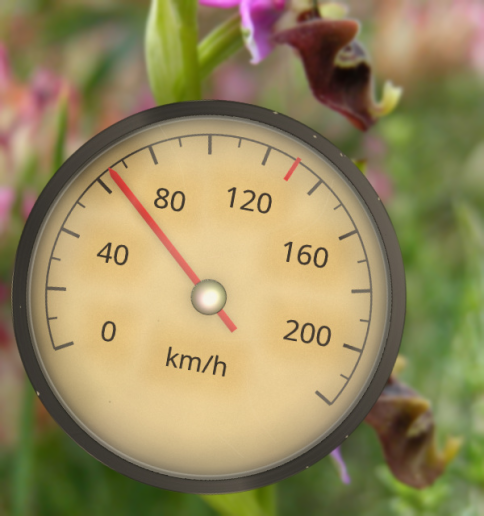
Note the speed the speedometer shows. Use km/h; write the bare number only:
65
